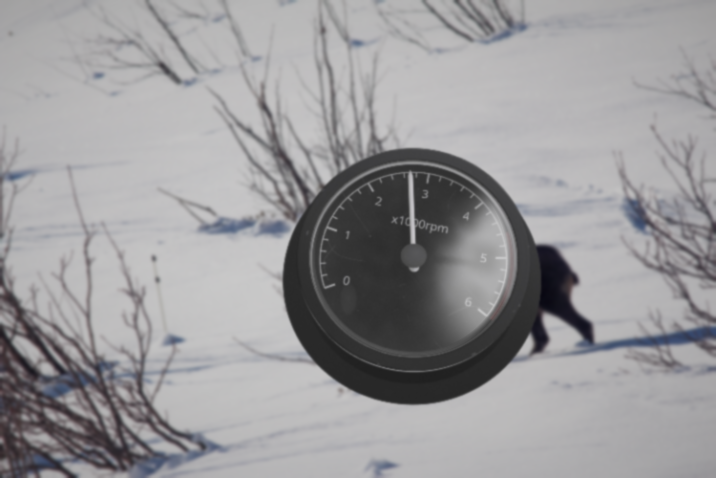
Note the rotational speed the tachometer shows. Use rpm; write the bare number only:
2700
